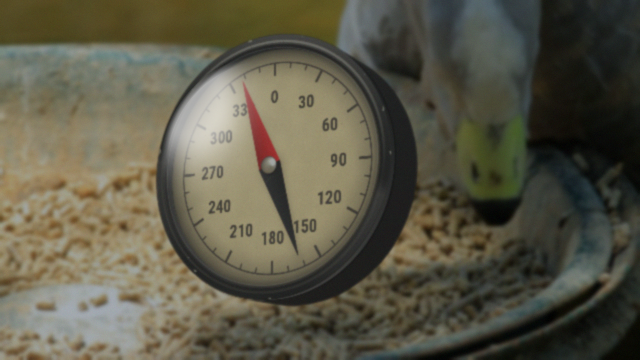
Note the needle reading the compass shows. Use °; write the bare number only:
340
